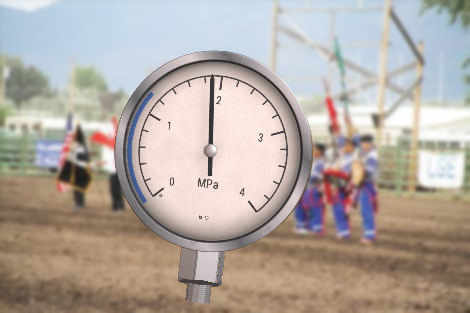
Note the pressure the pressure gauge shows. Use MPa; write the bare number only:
1.9
